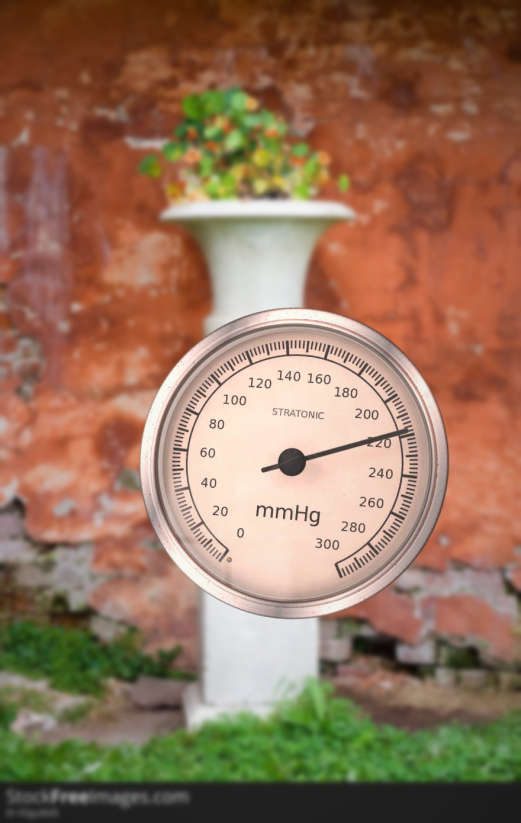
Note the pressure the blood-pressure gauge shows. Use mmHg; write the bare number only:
218
